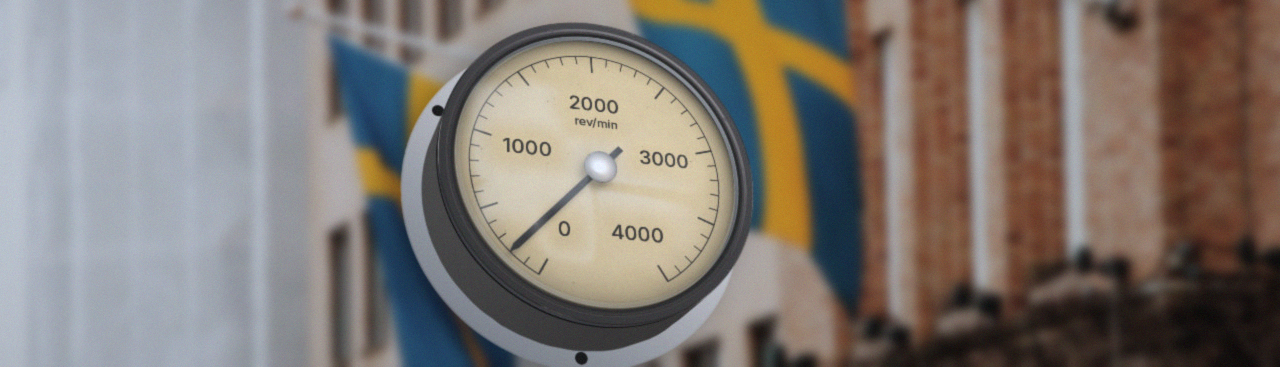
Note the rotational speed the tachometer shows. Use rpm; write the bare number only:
200
